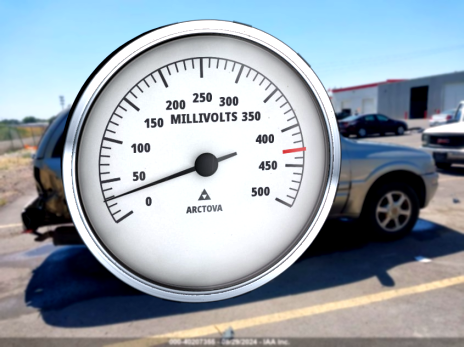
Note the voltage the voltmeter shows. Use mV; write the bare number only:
30
